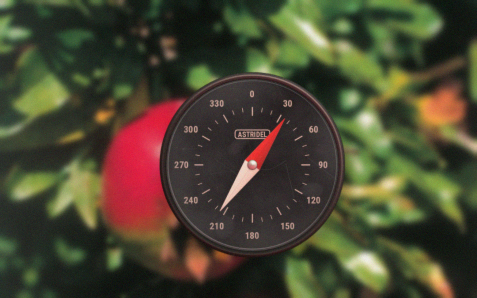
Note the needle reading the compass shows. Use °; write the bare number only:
35
